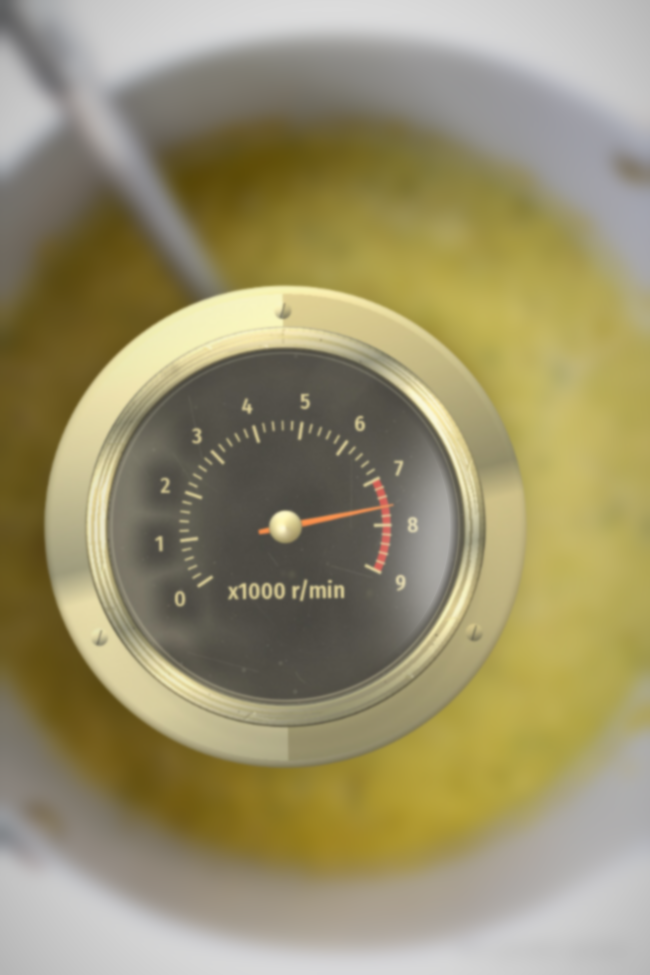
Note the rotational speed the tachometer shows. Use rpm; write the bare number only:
7600
